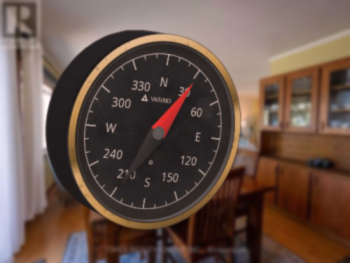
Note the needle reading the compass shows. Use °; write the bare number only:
30
